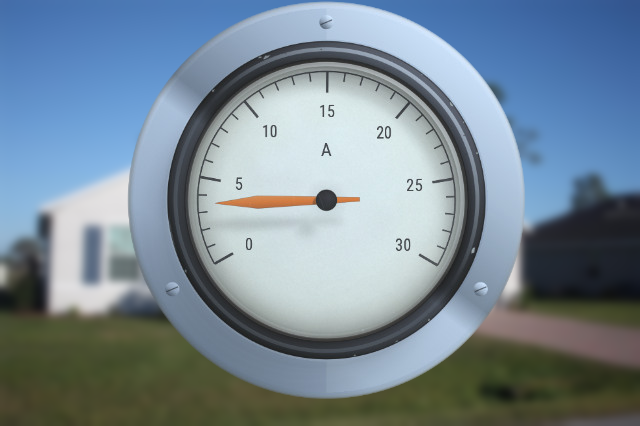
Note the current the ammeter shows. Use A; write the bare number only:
3.5
